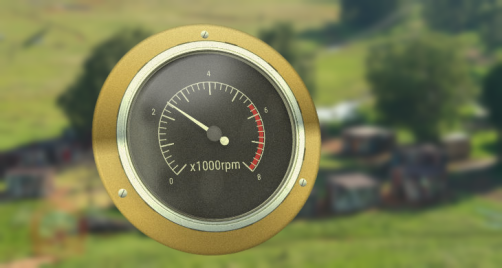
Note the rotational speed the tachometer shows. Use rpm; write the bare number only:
2400
